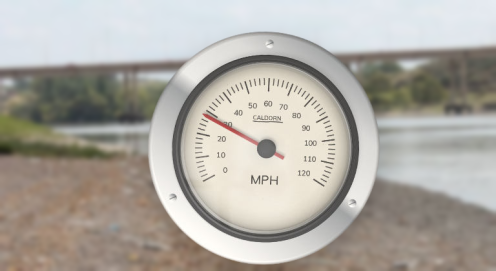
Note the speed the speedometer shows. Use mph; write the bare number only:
28
